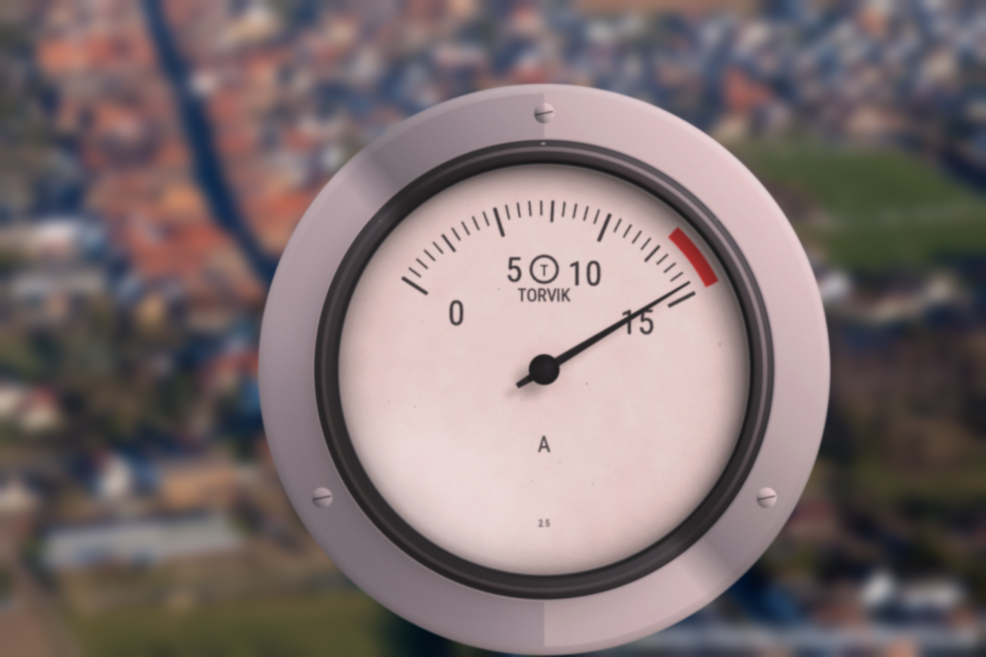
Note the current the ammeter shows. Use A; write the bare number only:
14.5
